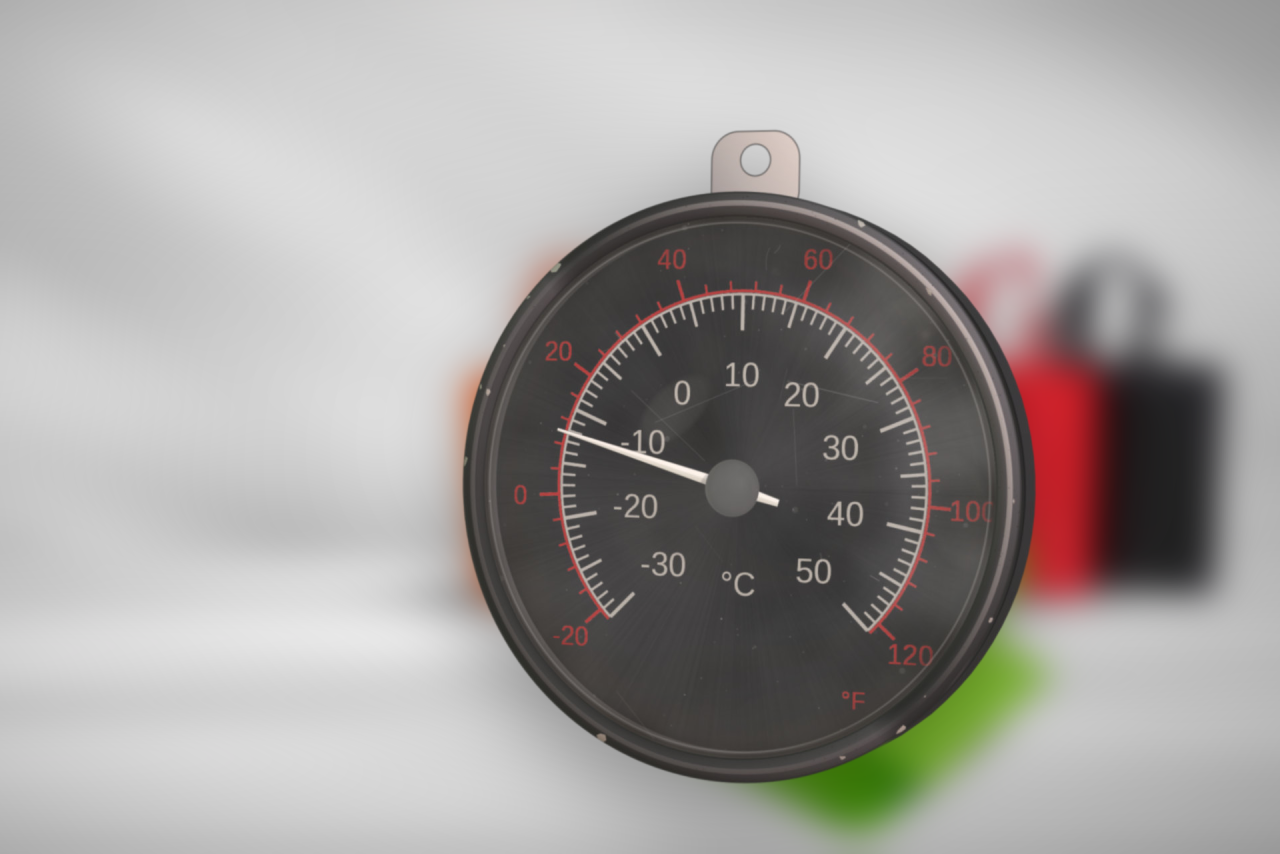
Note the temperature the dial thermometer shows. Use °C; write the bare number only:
-12
